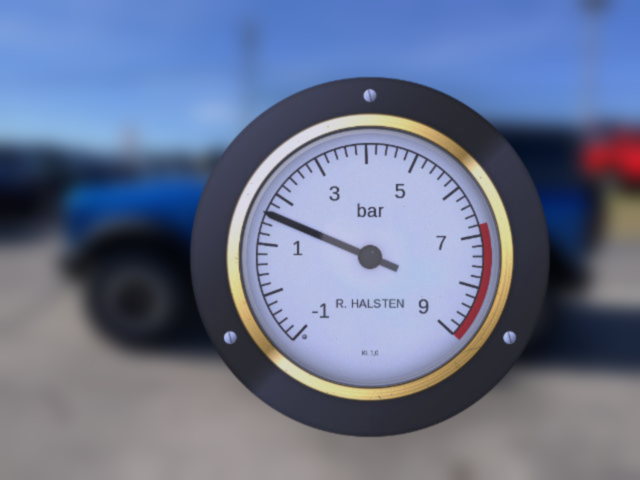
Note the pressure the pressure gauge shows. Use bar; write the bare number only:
1.6
